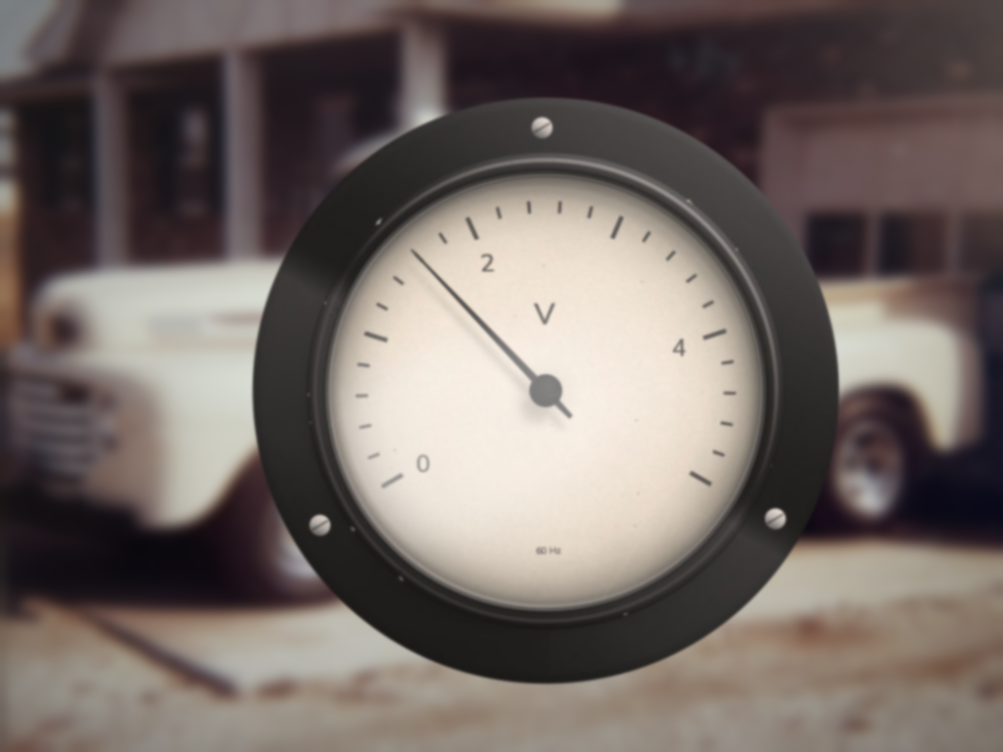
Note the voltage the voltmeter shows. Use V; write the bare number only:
1.6
